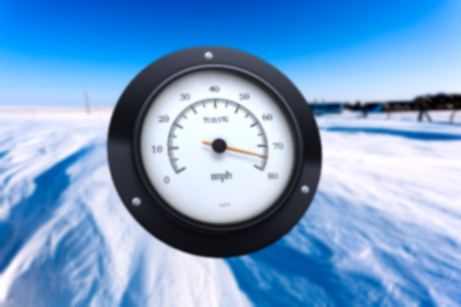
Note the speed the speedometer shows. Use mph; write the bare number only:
75
